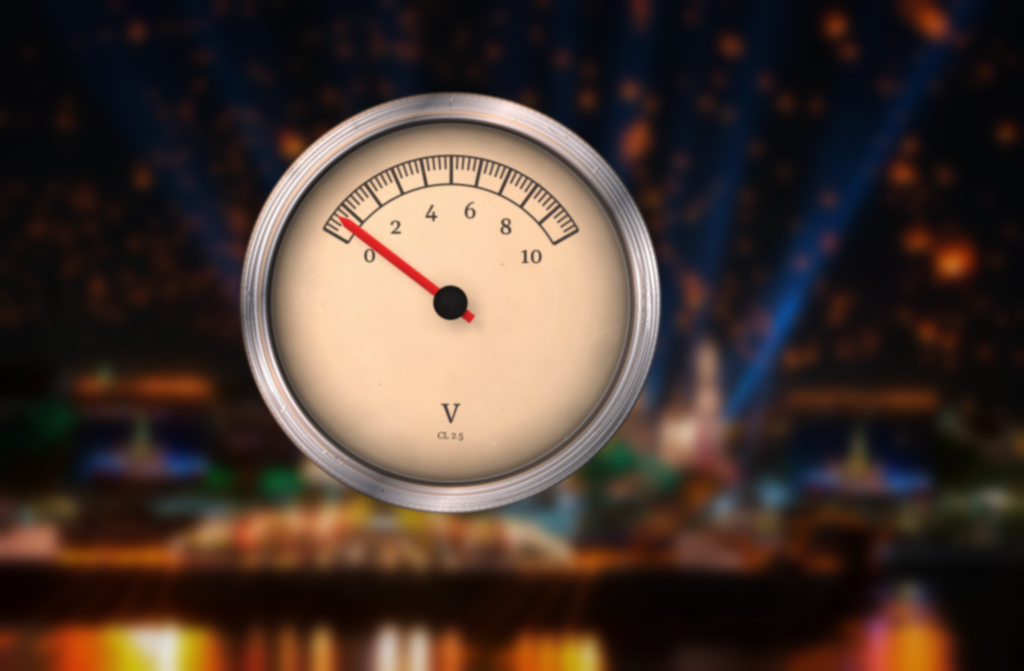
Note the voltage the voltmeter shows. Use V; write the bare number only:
0.6
